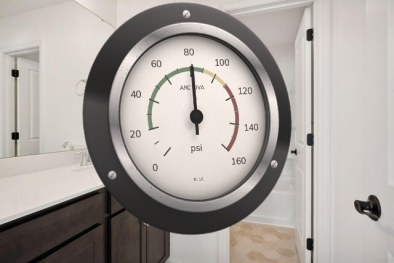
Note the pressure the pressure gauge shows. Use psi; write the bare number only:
80
